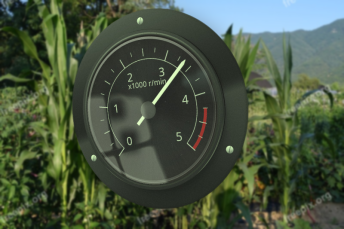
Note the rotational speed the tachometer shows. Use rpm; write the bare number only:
3375
